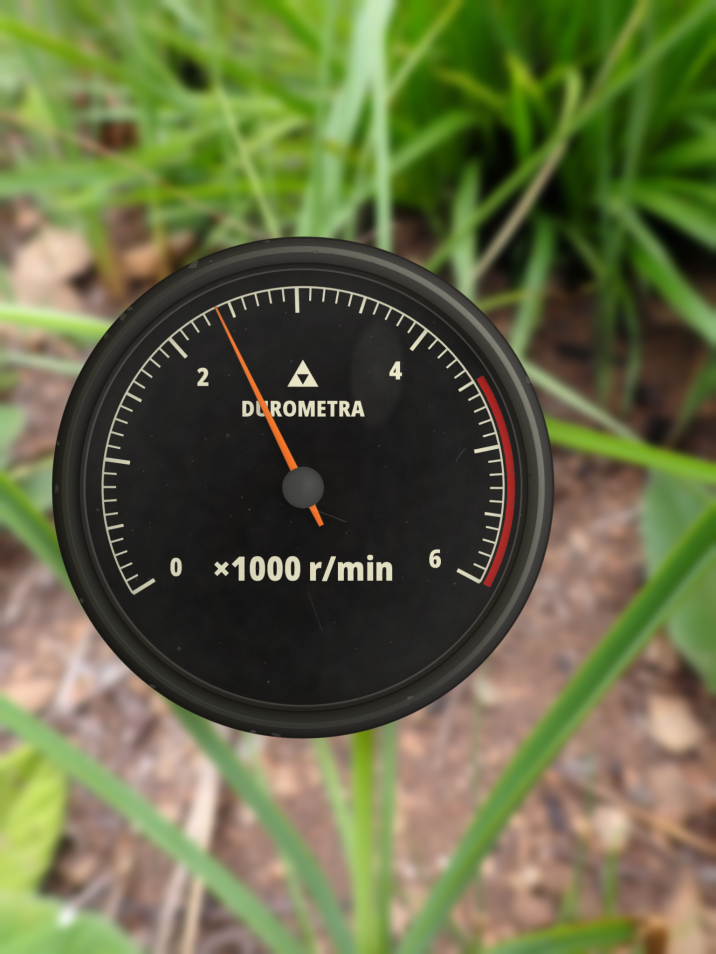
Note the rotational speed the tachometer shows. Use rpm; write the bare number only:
2400
